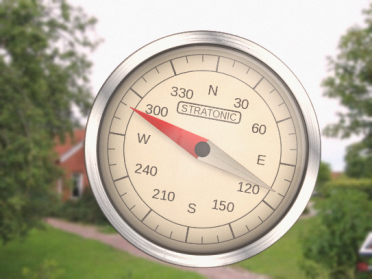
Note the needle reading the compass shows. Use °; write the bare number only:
290
